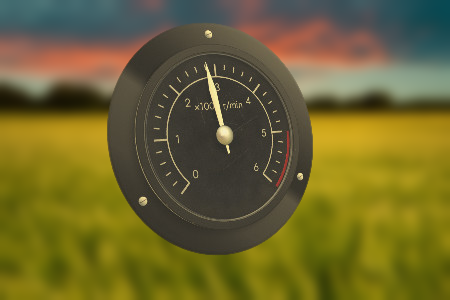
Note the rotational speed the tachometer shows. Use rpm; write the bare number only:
2800
